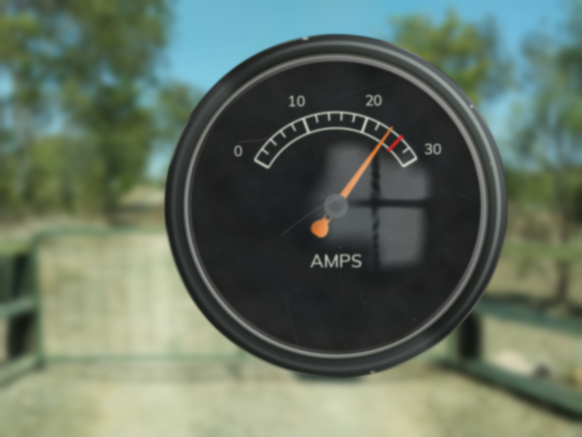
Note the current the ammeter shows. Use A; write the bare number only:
24
